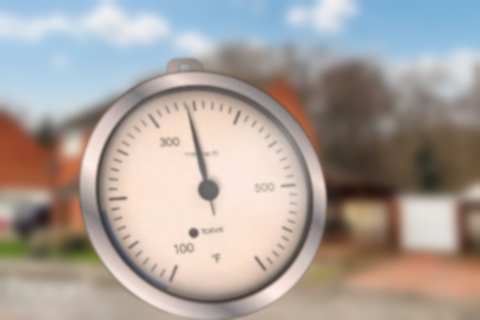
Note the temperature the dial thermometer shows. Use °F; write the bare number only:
340
